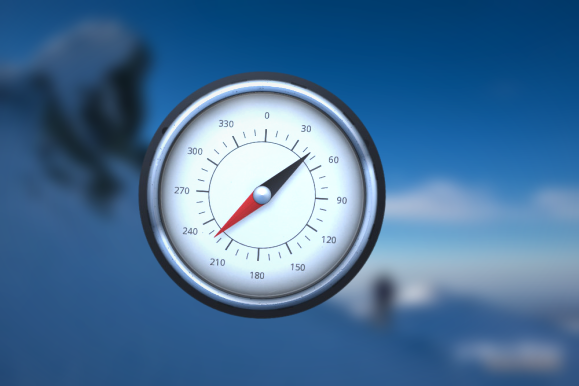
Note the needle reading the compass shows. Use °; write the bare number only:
225
